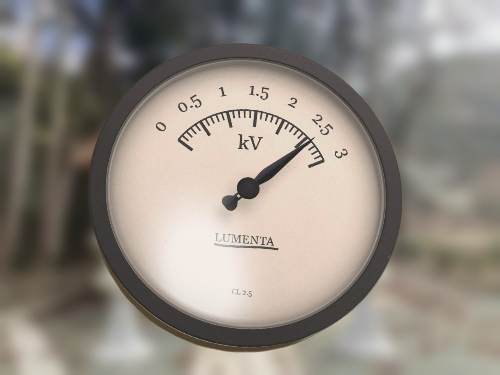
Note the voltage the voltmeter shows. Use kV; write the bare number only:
2.6
